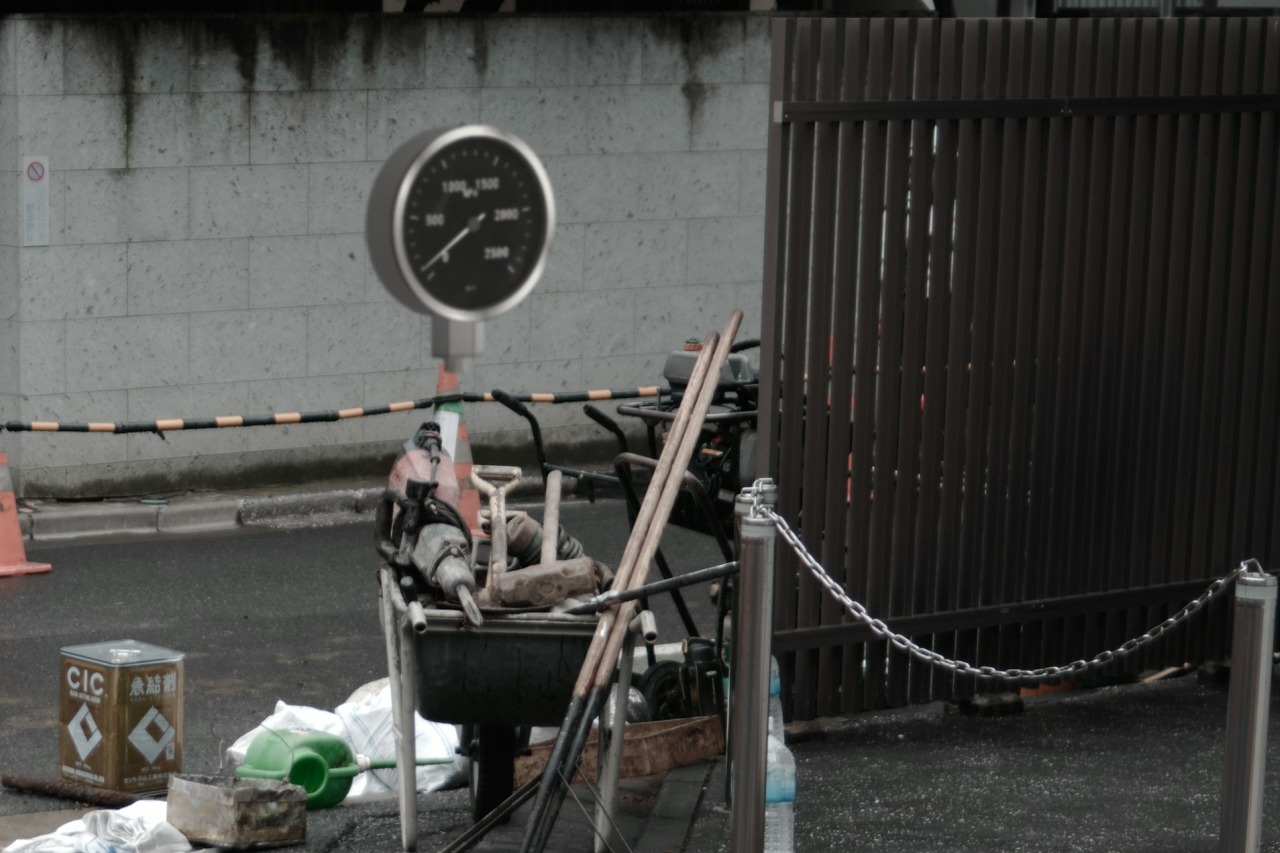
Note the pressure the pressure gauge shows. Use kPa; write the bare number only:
100
